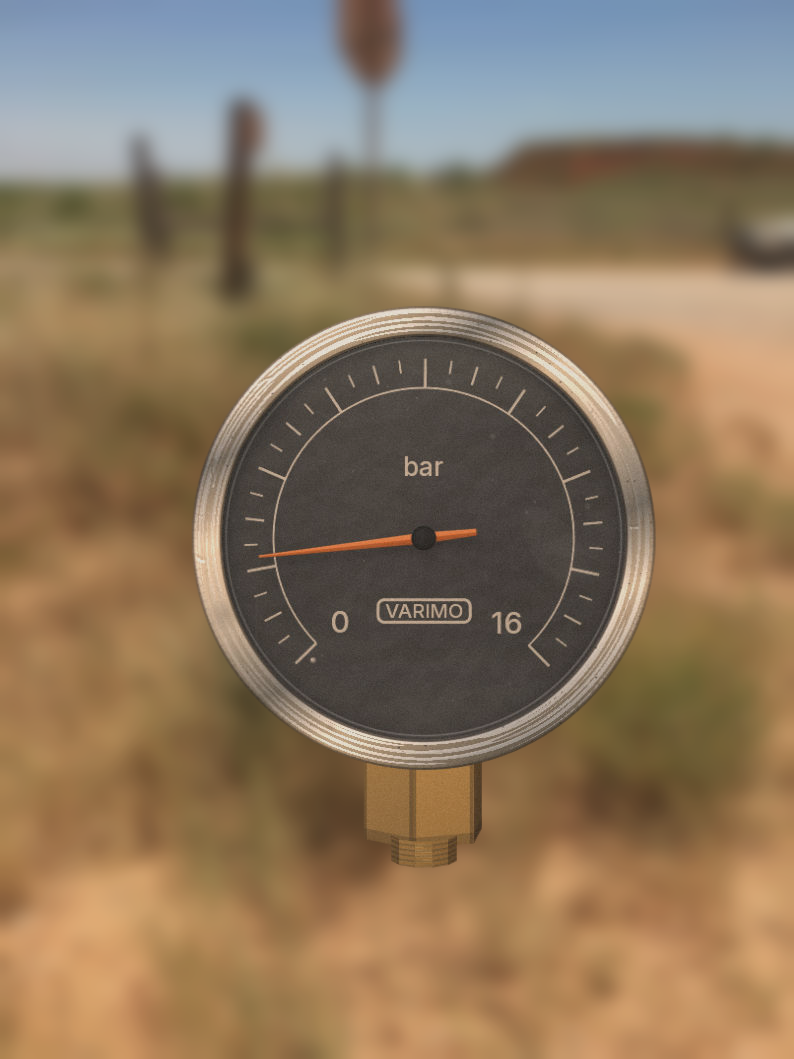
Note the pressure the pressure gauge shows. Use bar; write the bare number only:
2.25
